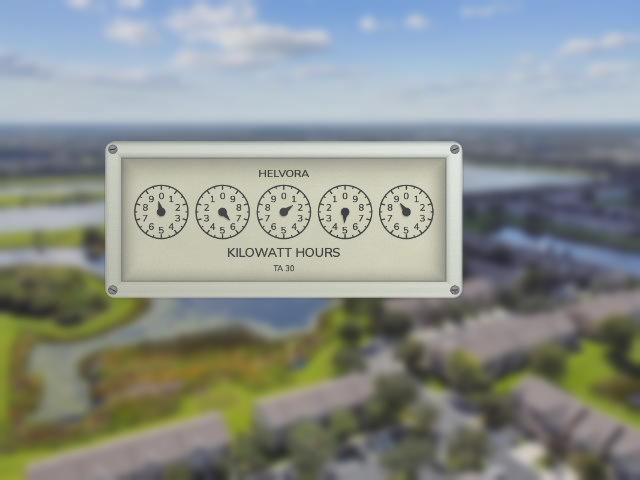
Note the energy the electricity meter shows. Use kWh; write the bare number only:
96149
